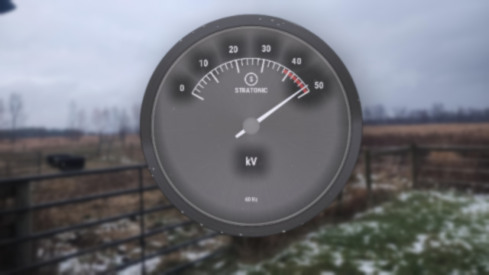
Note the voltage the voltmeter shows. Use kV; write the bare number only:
48
